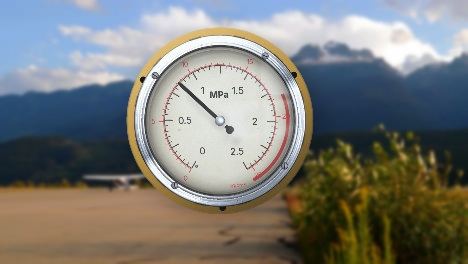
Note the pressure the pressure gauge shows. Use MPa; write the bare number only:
0.85
